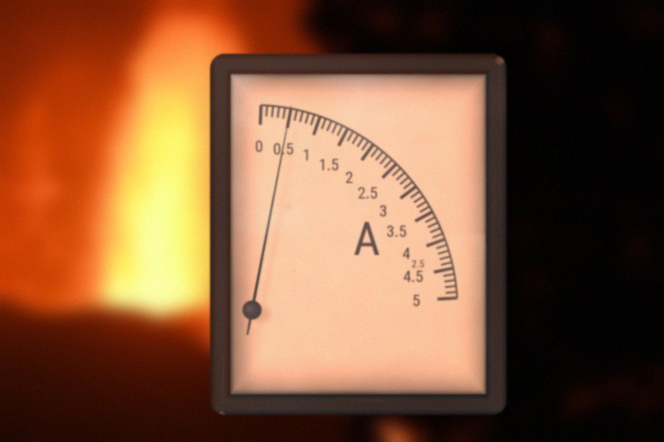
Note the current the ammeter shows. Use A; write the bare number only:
0.5
